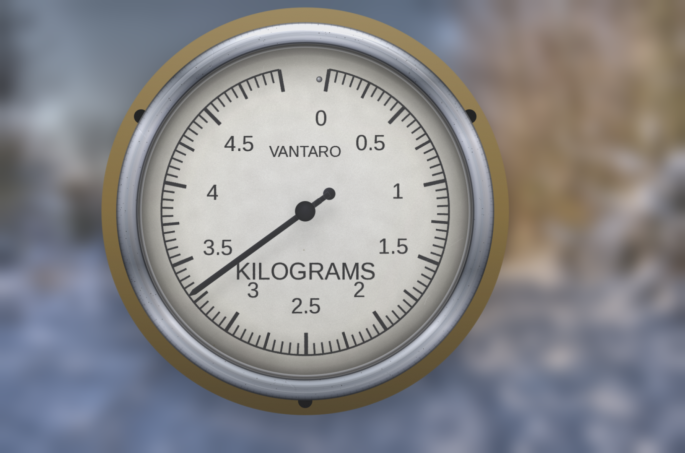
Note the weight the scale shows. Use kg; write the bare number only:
3.3
